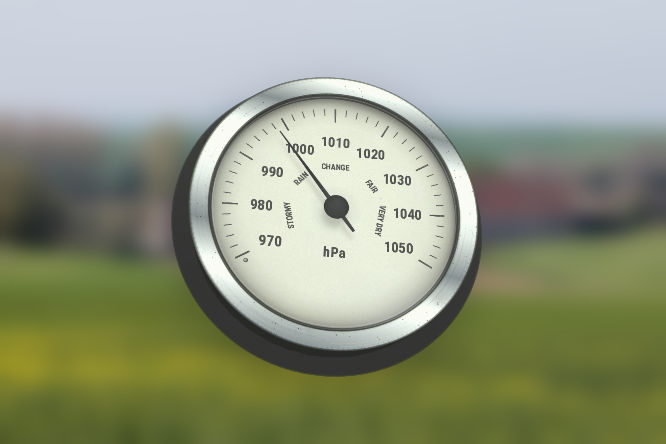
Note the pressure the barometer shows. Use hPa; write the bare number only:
998
